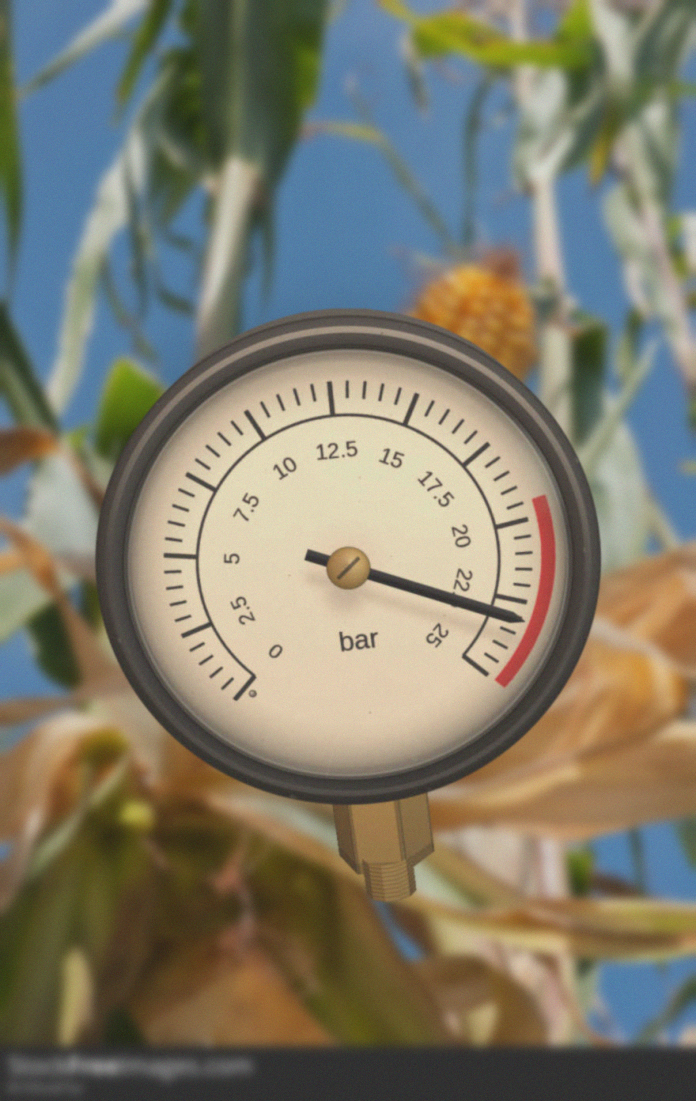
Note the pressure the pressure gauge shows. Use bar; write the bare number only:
23
